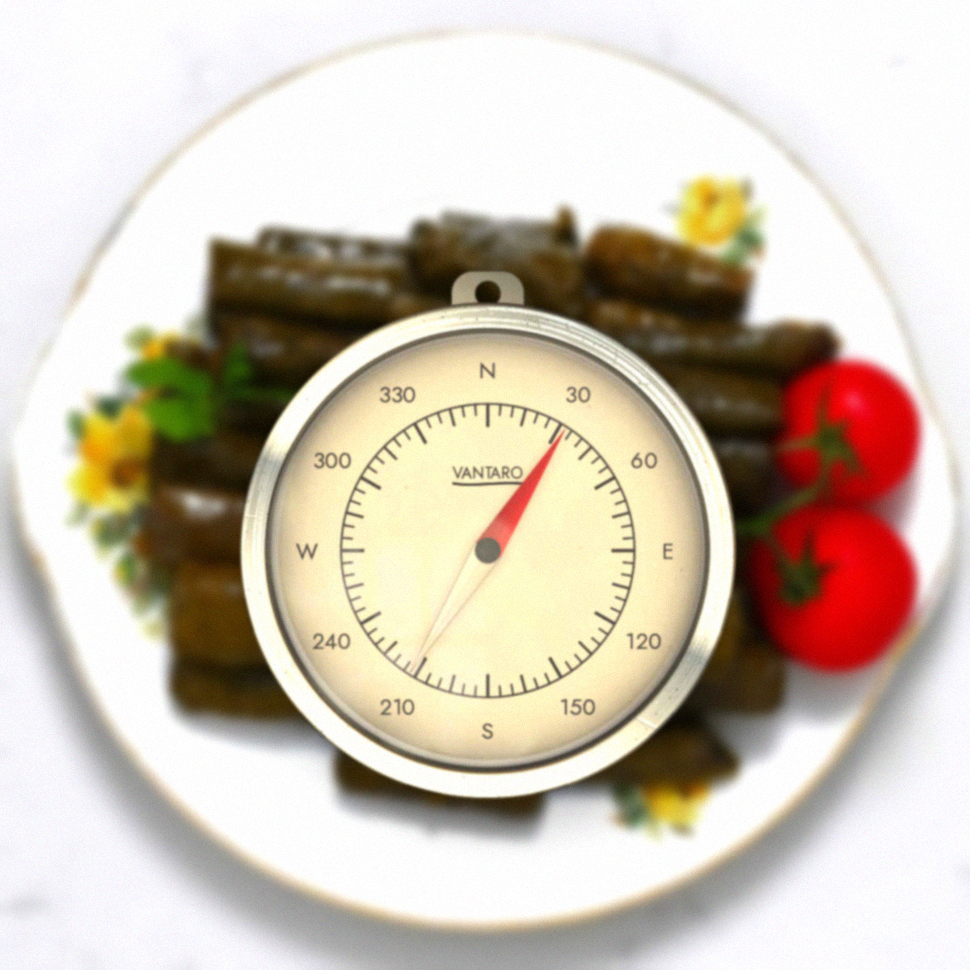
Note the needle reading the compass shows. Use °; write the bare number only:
32.5
